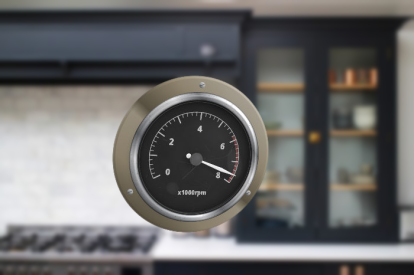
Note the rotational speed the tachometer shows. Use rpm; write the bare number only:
7600
